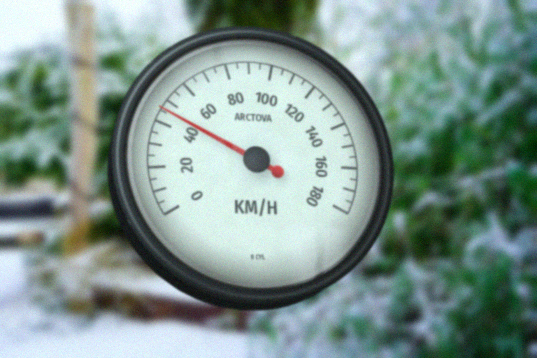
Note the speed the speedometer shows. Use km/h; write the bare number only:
45
